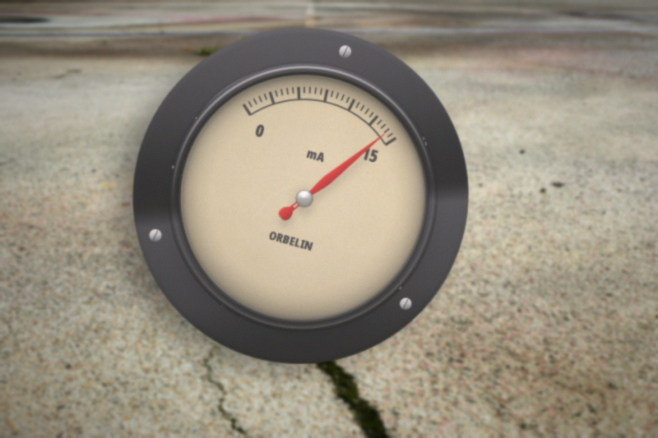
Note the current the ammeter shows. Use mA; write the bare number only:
14
